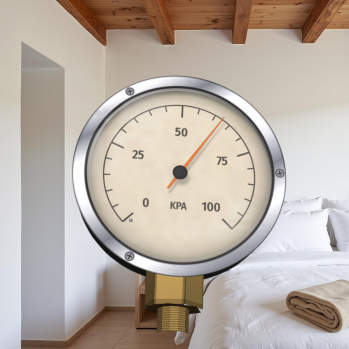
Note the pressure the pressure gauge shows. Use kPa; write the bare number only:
62.5
